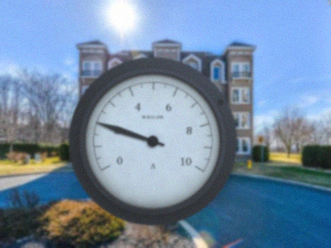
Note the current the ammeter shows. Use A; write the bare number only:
2
